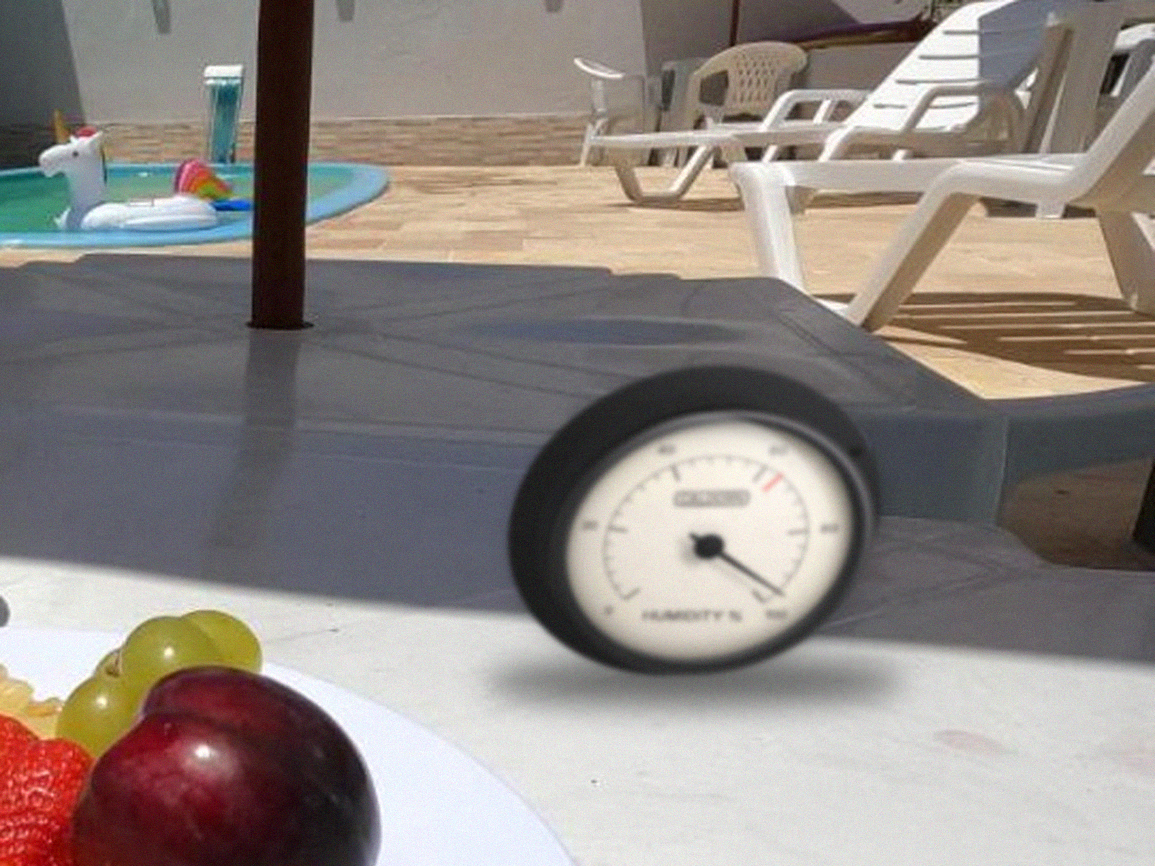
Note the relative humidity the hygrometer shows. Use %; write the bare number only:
96
